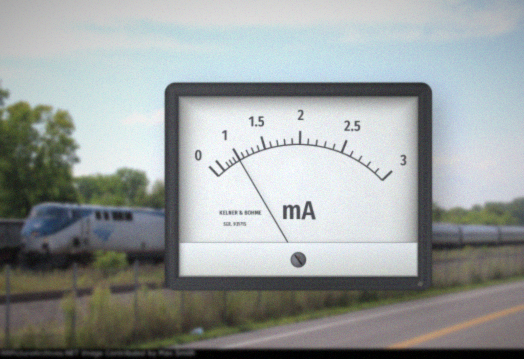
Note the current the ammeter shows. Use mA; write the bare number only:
1
